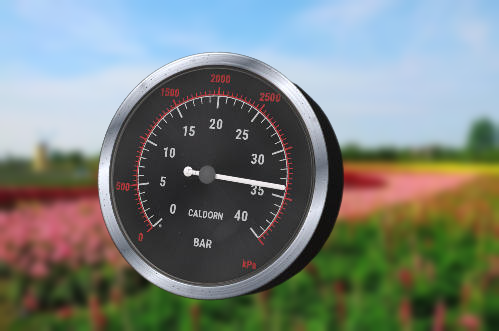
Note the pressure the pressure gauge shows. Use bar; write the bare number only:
34
